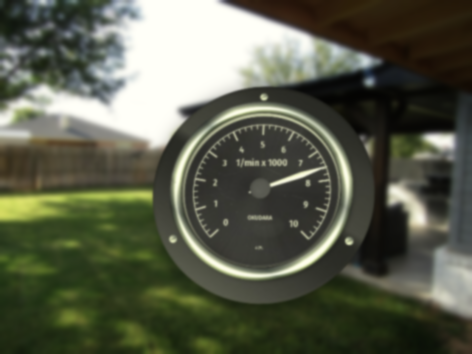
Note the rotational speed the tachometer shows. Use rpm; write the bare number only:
7600
